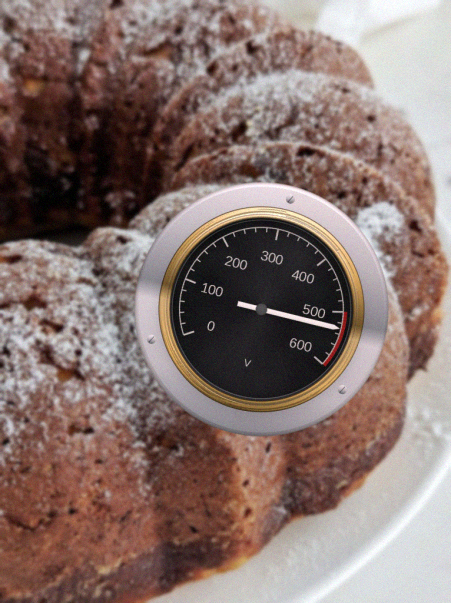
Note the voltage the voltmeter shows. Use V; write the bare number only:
530
